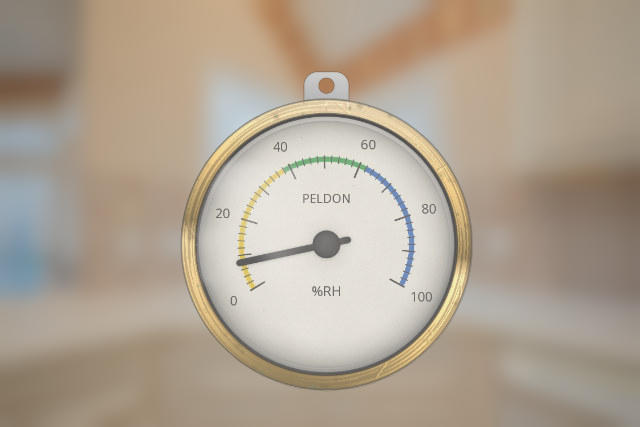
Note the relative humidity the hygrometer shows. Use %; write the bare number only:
8
